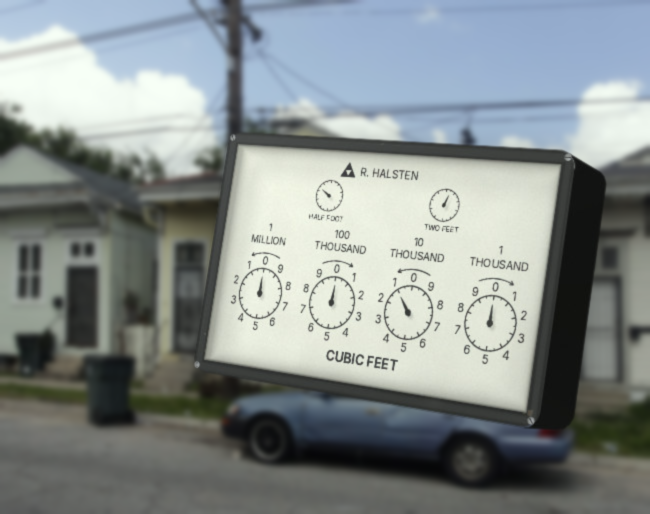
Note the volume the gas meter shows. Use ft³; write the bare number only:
1000
